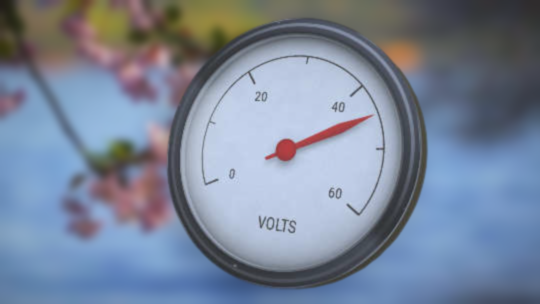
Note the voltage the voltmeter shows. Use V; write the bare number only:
45
